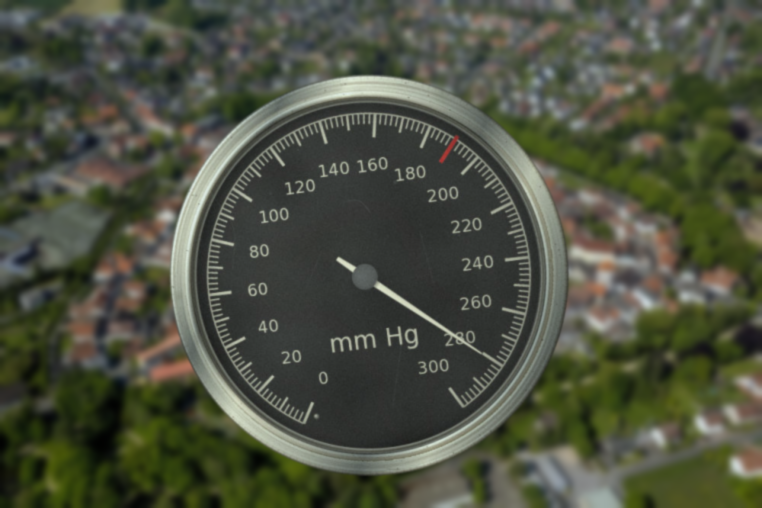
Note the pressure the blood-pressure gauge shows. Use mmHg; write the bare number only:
280
